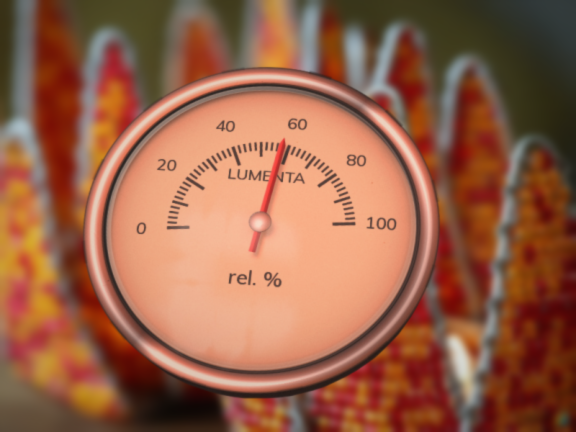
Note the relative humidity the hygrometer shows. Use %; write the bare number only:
58
